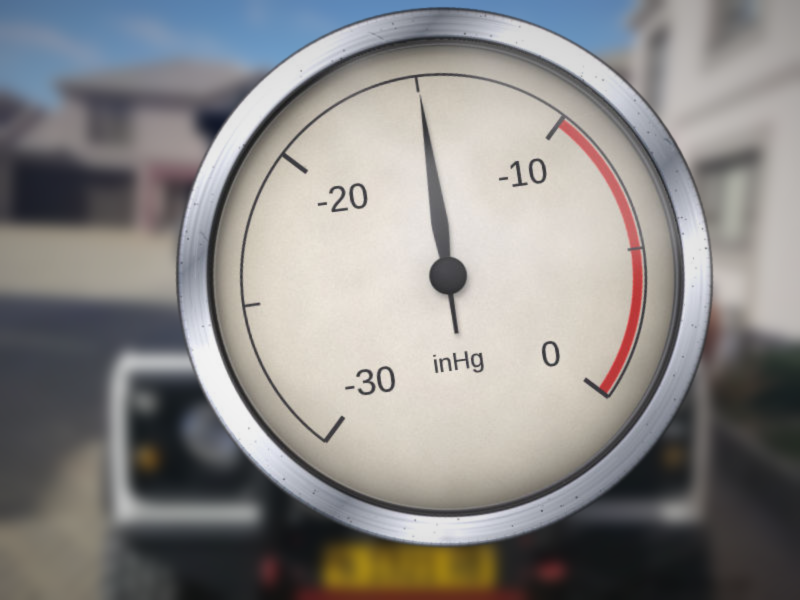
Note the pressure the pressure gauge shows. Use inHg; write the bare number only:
-15
